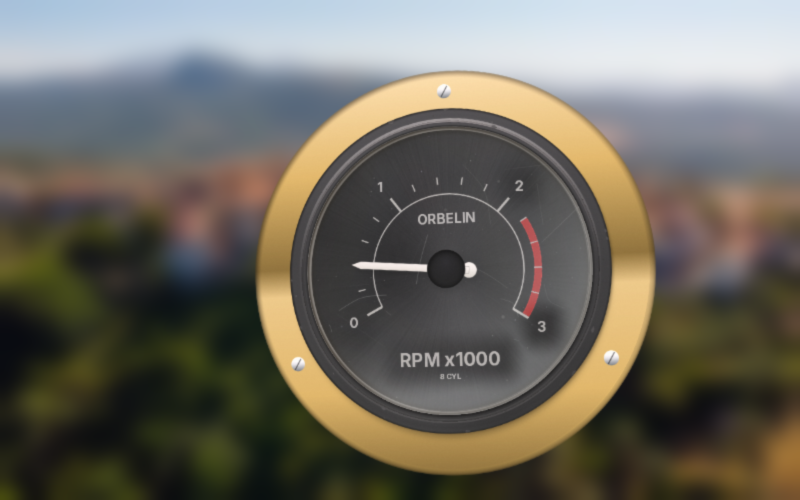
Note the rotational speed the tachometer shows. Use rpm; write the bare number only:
400
